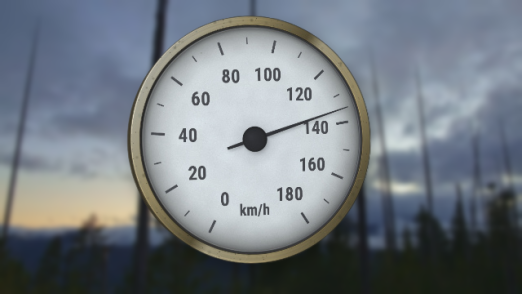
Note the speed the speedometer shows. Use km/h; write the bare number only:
135
